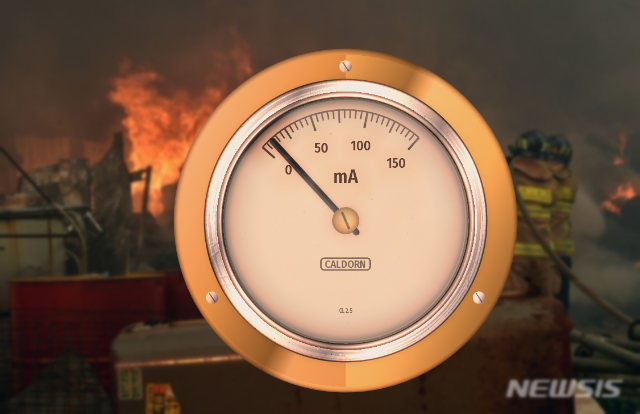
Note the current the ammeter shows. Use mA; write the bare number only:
10
